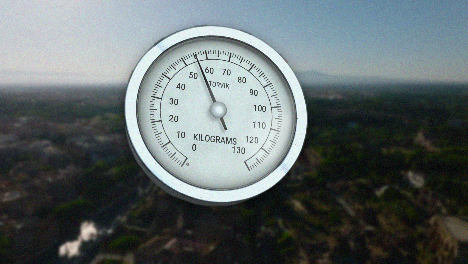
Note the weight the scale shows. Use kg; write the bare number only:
55
